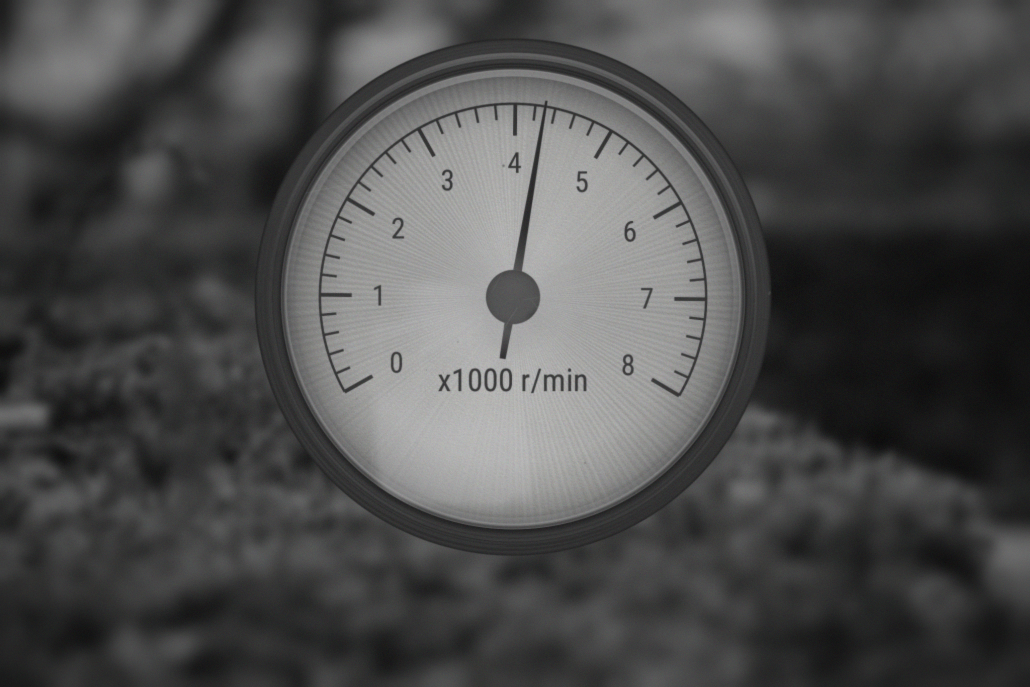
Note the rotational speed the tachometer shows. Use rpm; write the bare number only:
4300
